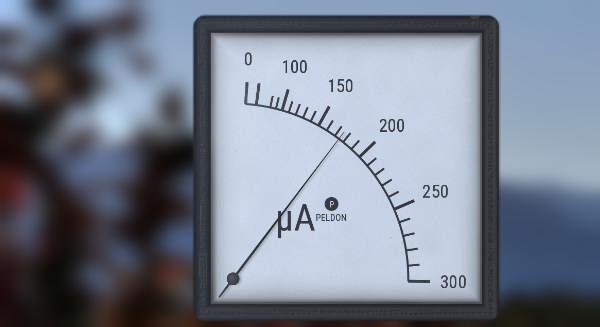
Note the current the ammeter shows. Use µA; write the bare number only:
175
